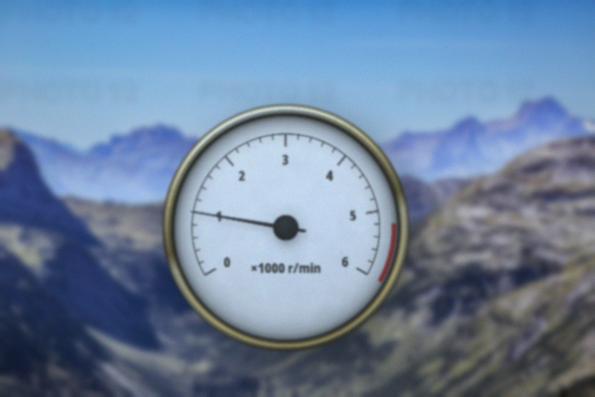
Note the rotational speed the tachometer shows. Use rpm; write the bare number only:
1000
